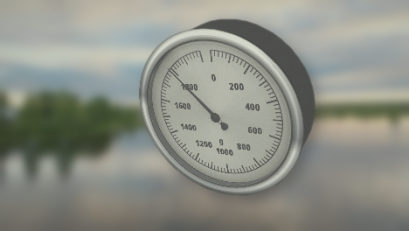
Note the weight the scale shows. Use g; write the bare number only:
1800
